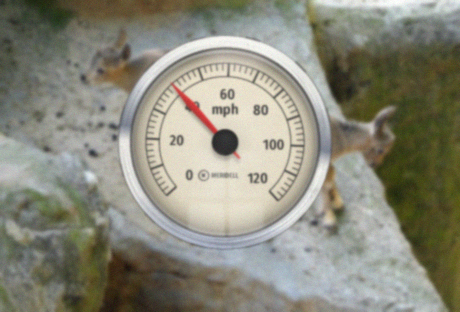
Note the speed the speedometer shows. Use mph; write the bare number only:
40
